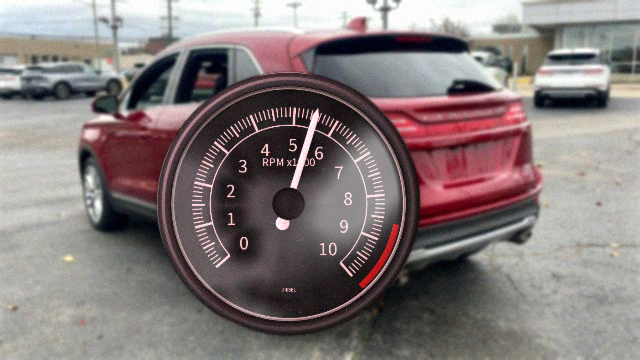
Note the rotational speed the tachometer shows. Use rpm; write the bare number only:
5500
